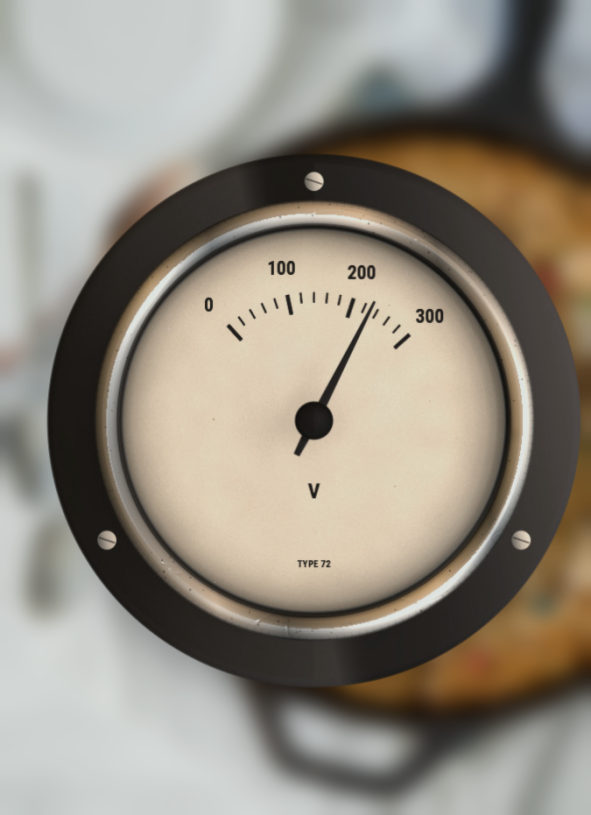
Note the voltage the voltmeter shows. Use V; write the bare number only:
230
